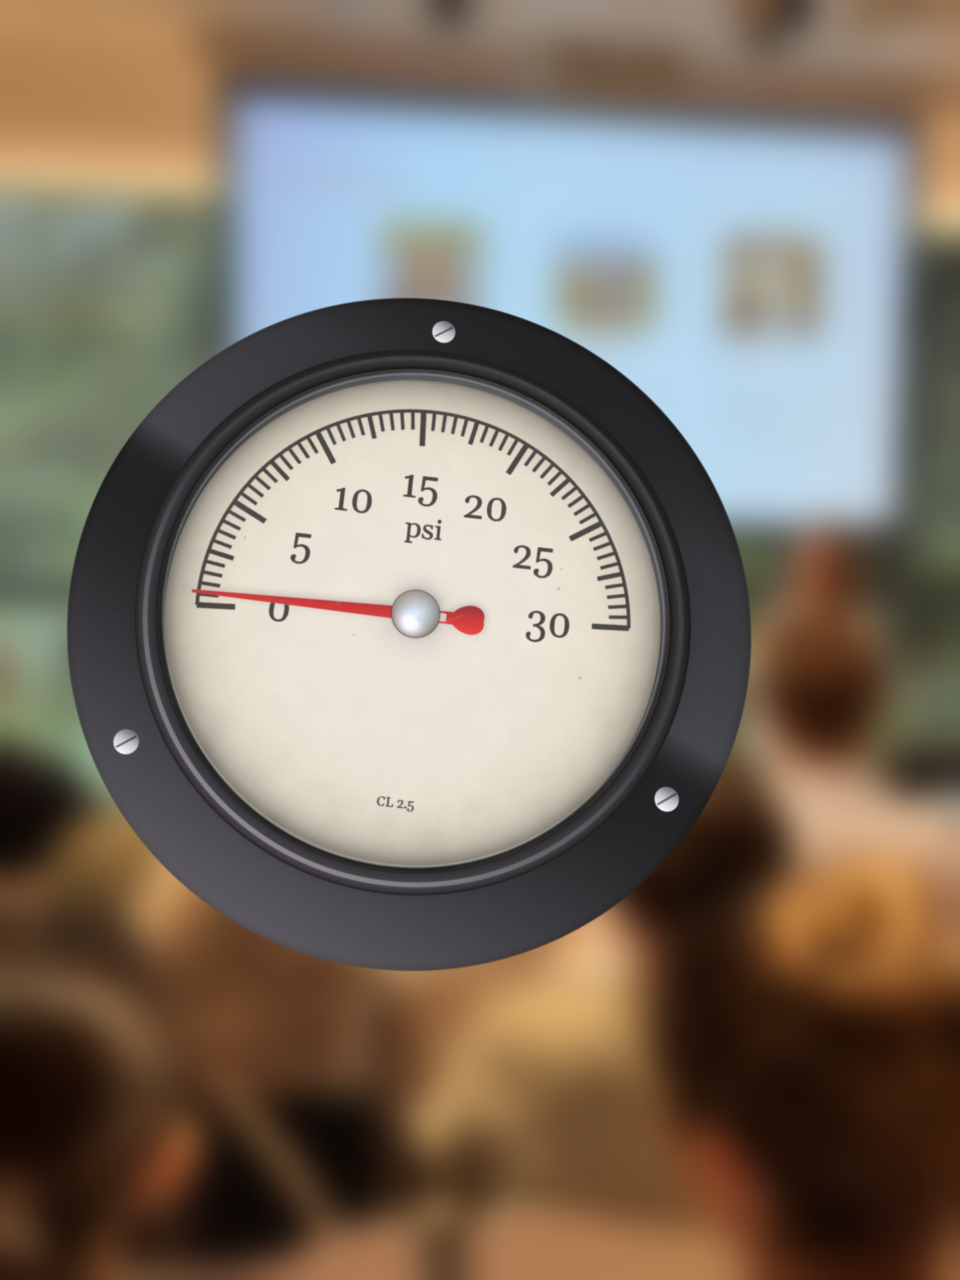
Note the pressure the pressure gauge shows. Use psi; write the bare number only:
0.5
